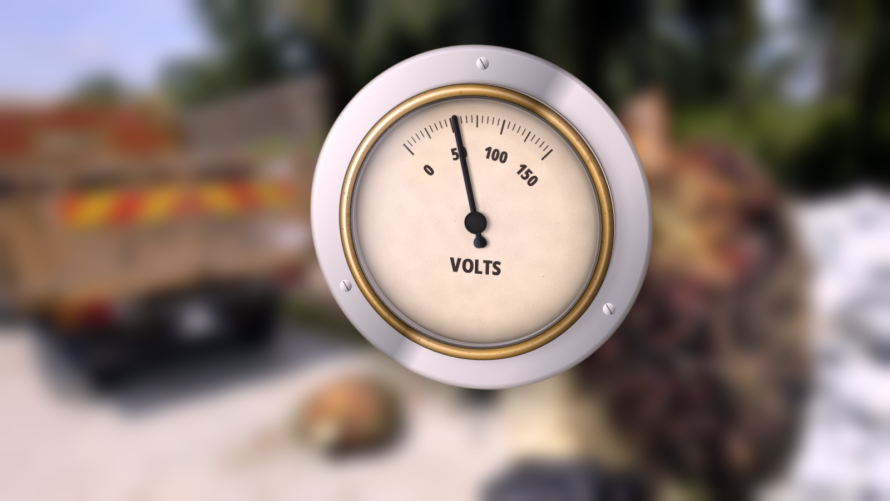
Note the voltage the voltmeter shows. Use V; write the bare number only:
55
